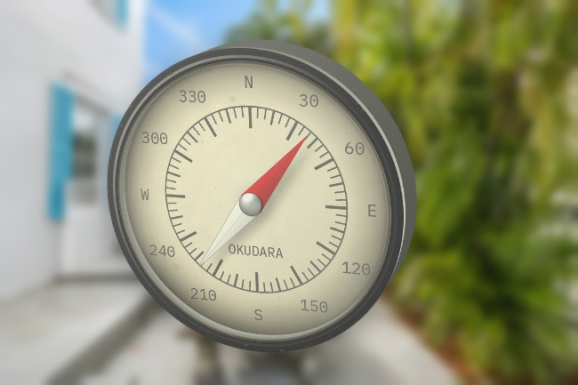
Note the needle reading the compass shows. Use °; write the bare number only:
40
